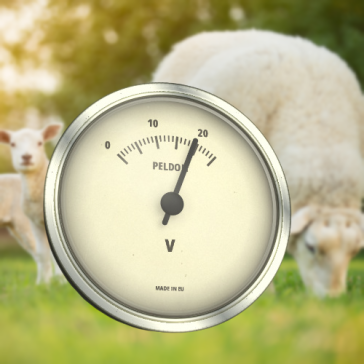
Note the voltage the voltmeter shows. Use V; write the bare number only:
19
